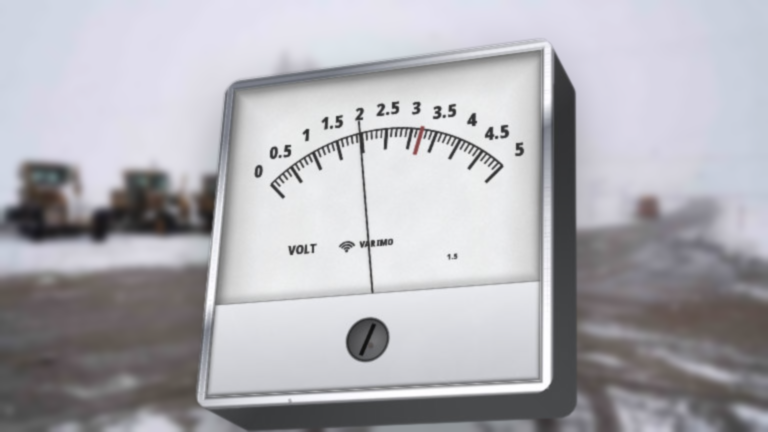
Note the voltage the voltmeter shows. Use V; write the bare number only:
2
